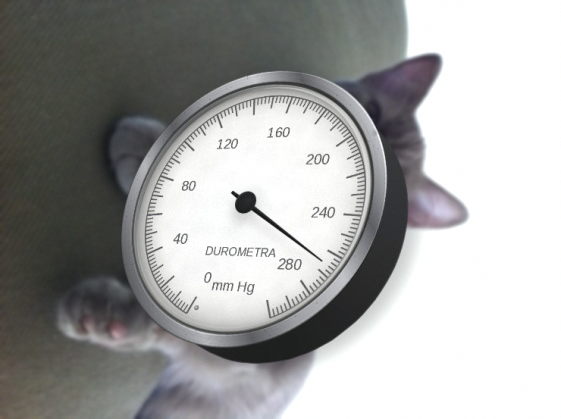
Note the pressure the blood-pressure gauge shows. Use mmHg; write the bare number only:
266
